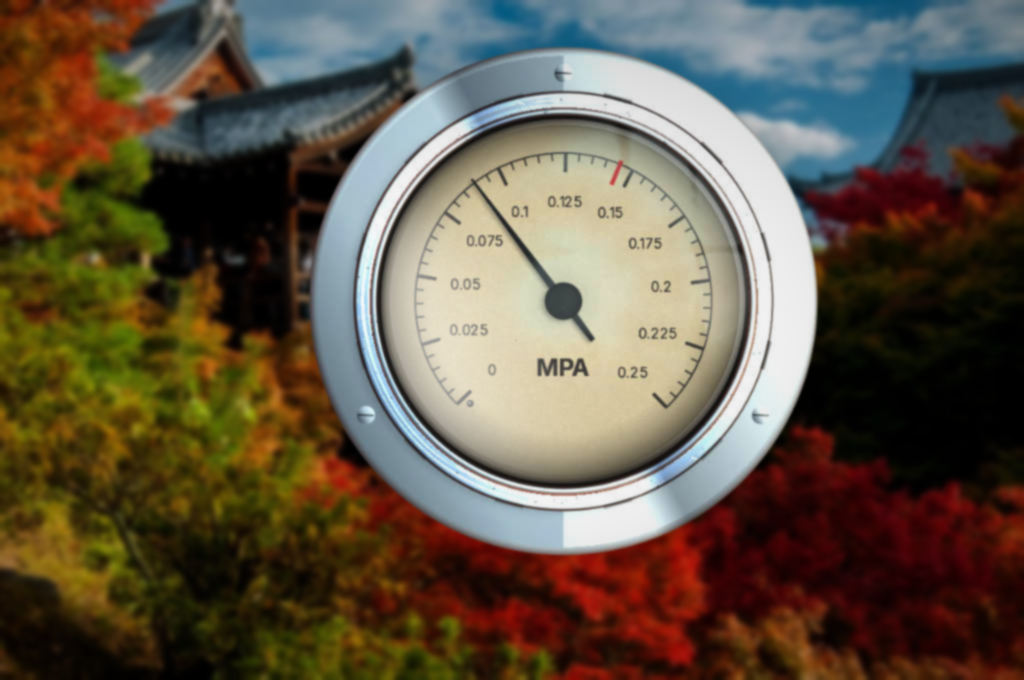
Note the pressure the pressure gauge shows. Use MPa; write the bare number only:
0.09
